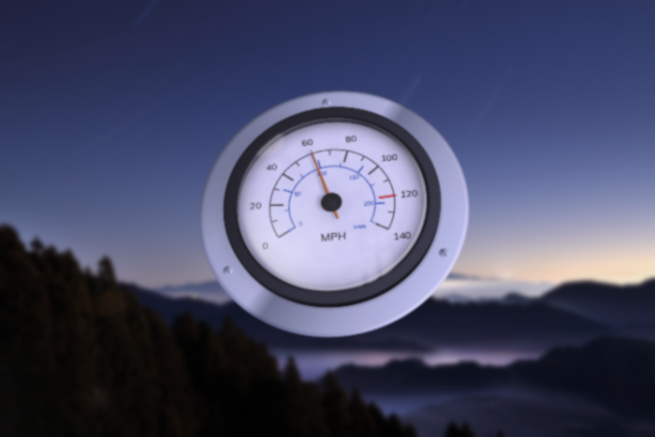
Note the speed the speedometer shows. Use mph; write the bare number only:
60
